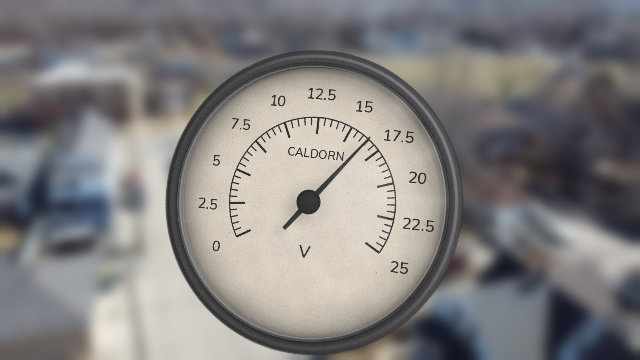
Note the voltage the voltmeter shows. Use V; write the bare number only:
16.5
